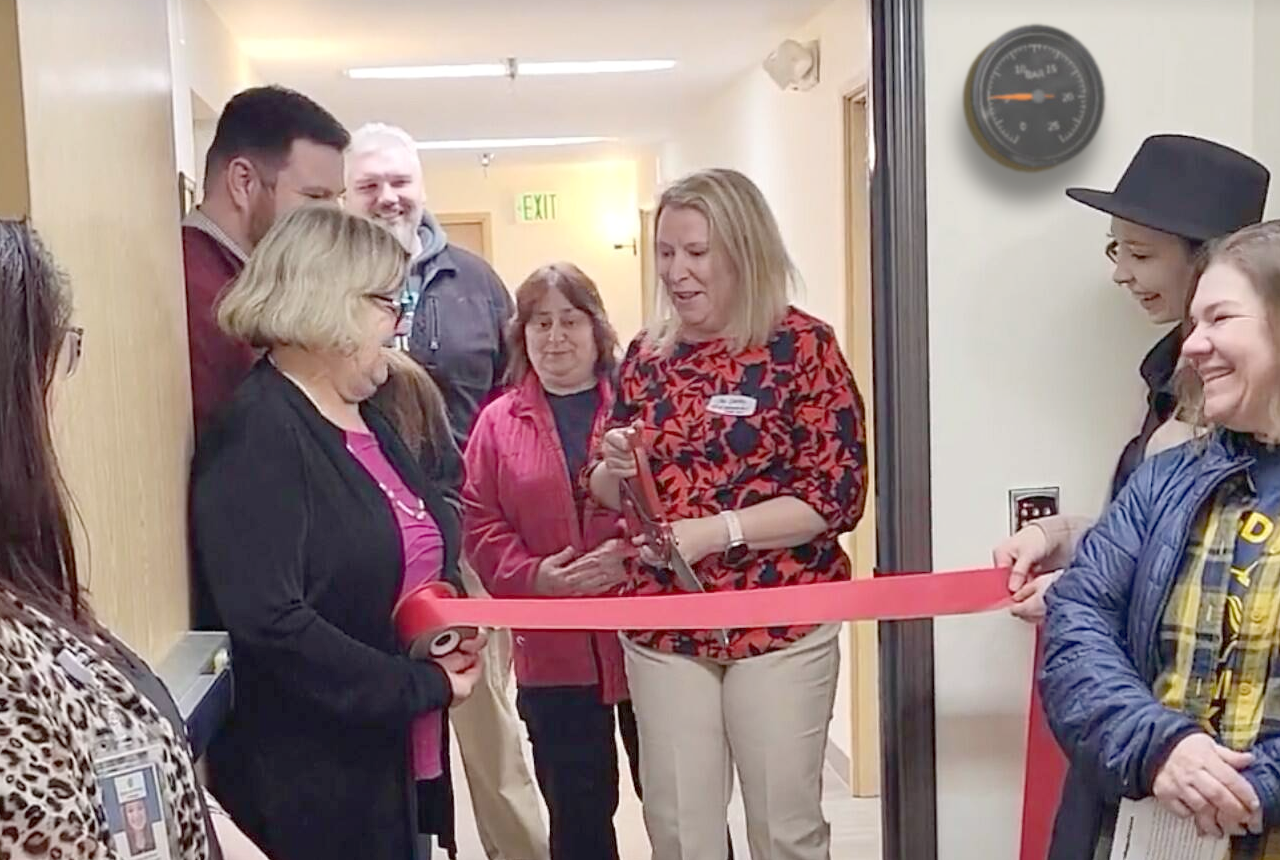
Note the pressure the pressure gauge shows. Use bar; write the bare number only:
5
